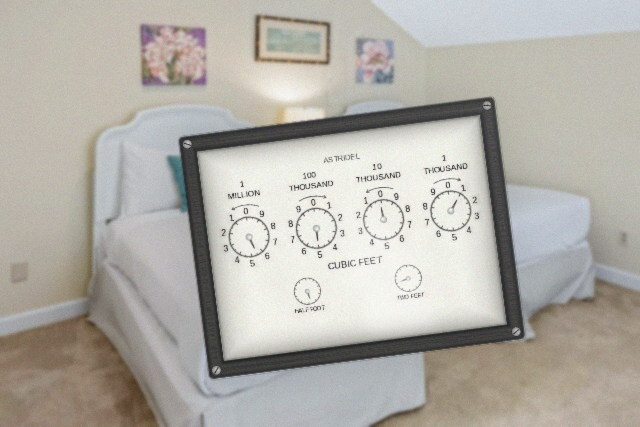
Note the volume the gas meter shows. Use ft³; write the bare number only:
550100
